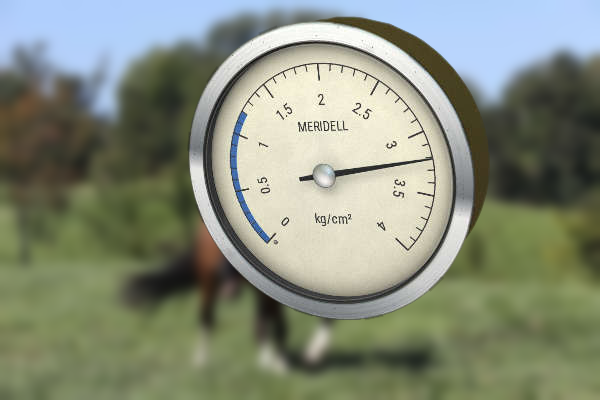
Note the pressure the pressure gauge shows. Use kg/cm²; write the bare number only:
3.2
